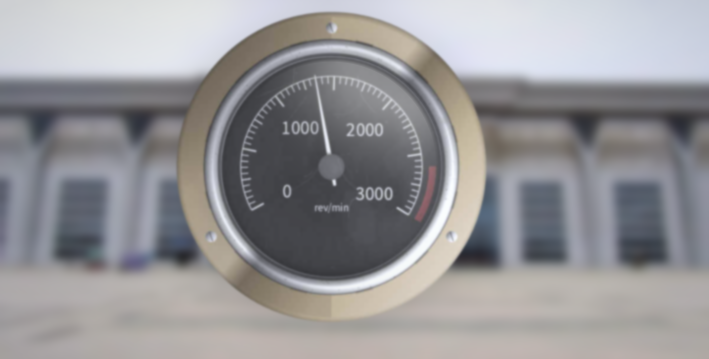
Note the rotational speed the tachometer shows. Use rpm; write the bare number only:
1350
